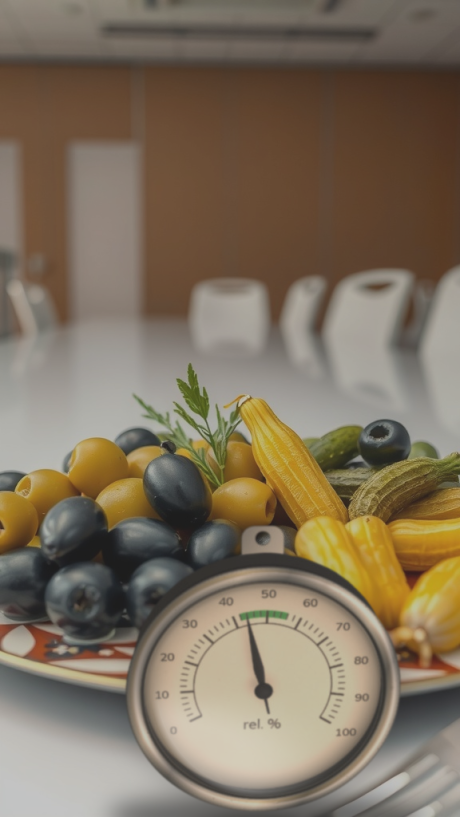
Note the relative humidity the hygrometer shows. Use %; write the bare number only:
44
